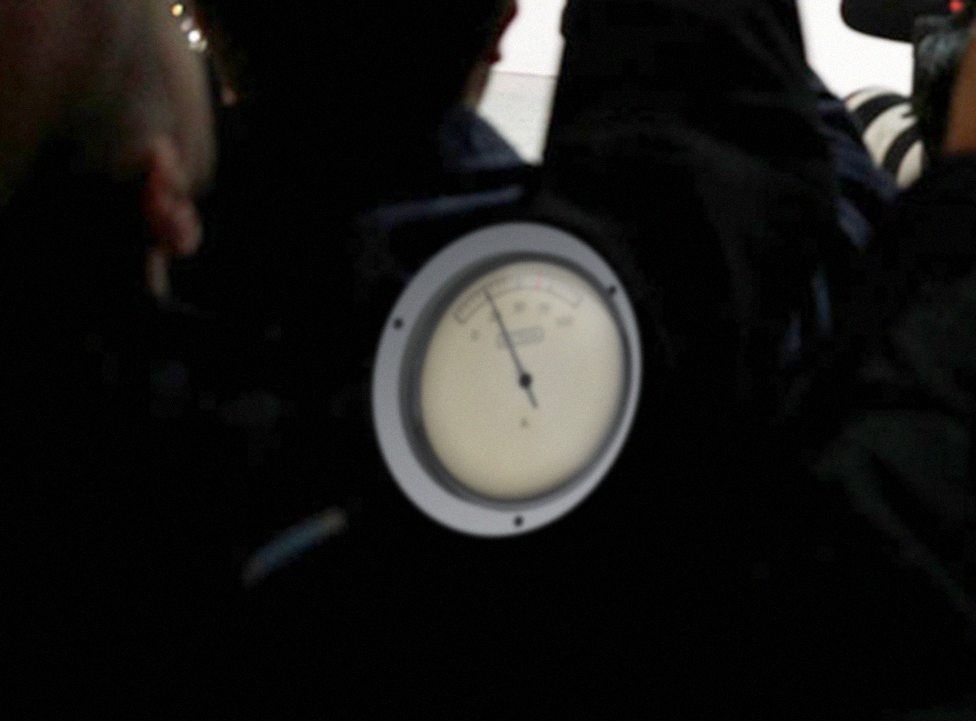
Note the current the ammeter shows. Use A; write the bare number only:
25
